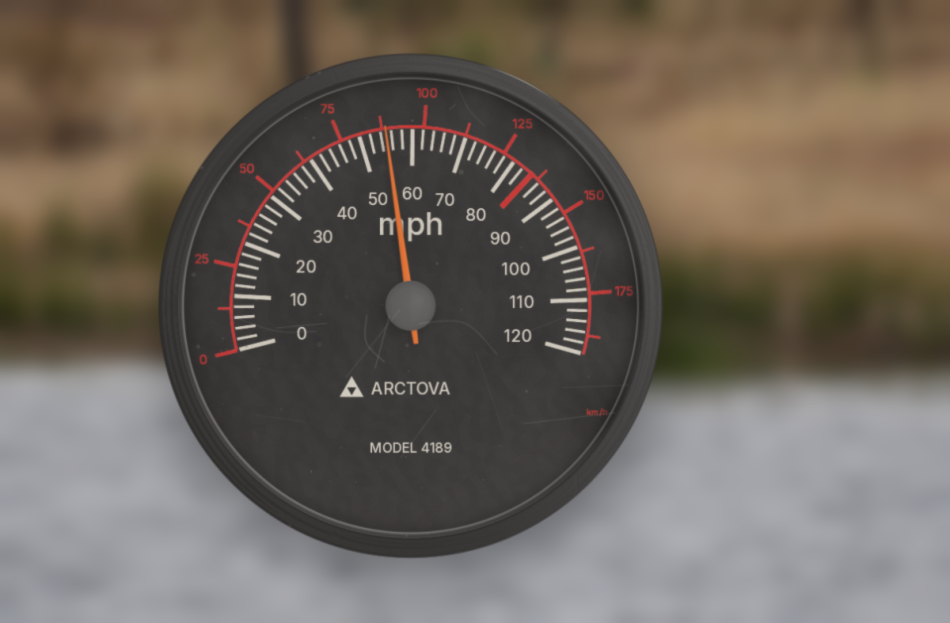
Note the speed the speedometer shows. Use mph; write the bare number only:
55
